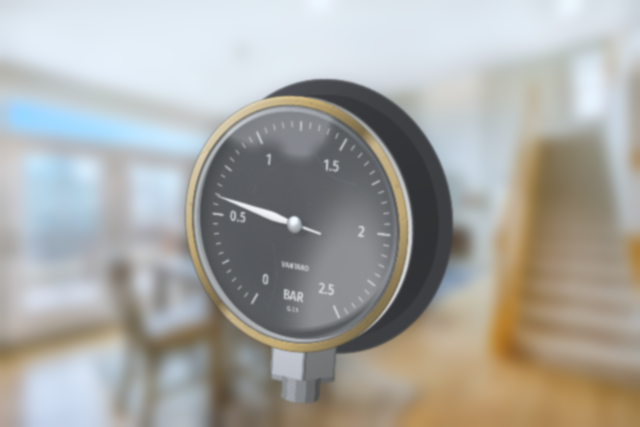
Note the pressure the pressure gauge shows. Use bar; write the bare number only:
0.6
